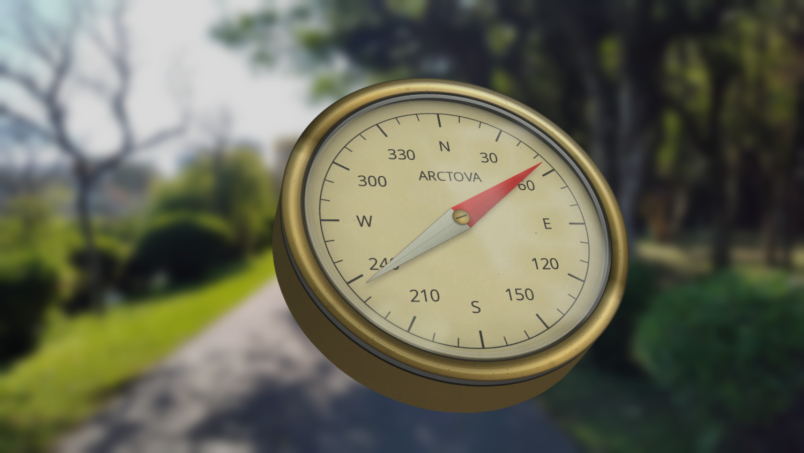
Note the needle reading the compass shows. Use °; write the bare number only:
55
